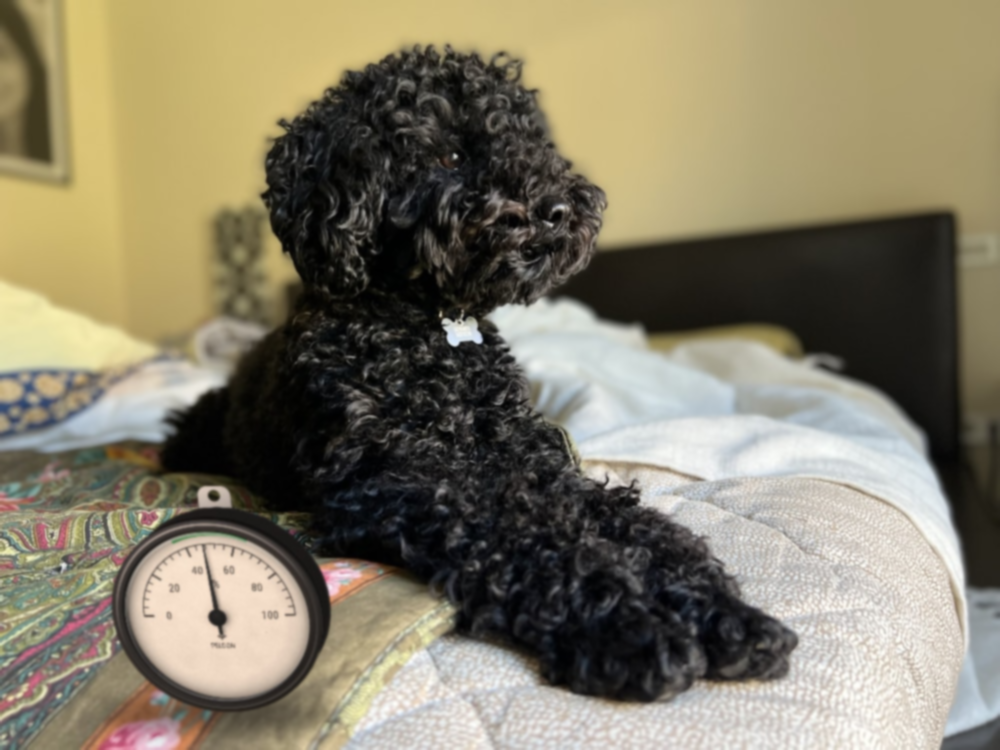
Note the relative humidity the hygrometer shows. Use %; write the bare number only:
48
